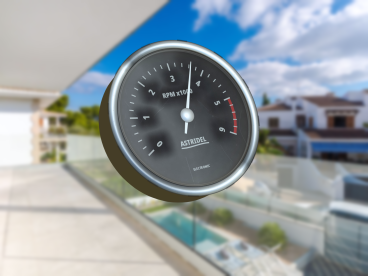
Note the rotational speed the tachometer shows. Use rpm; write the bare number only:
3600
